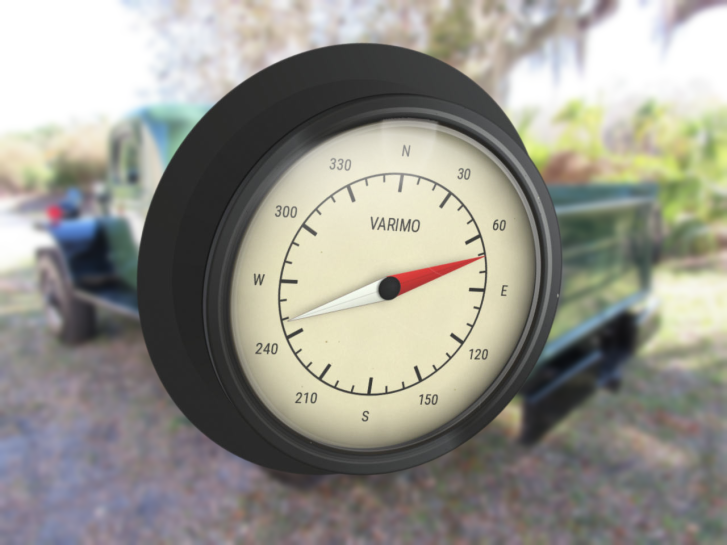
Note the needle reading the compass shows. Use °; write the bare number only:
70
